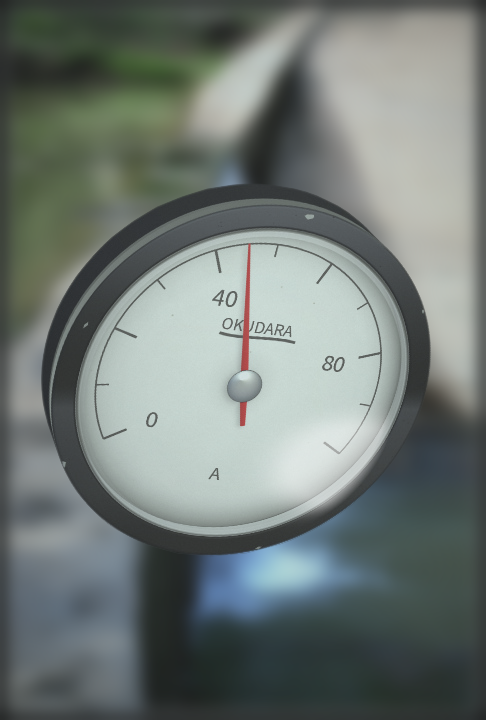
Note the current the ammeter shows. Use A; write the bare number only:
45
